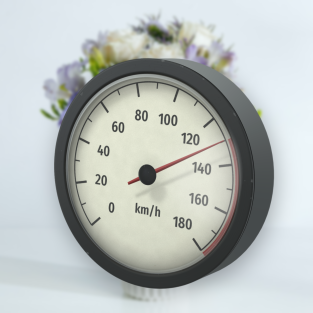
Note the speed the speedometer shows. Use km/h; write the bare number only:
130
